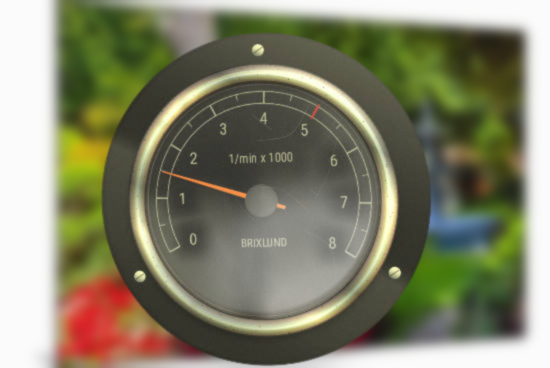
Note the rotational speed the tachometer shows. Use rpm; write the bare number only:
1500
